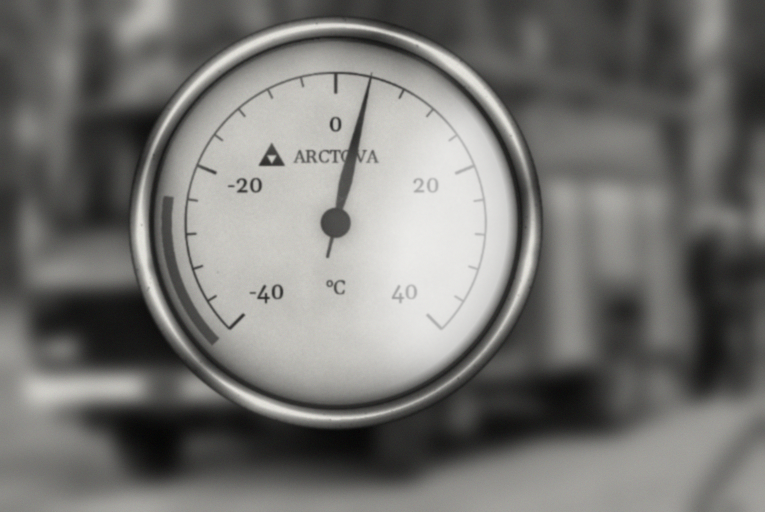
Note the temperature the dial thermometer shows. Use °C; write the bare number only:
4
